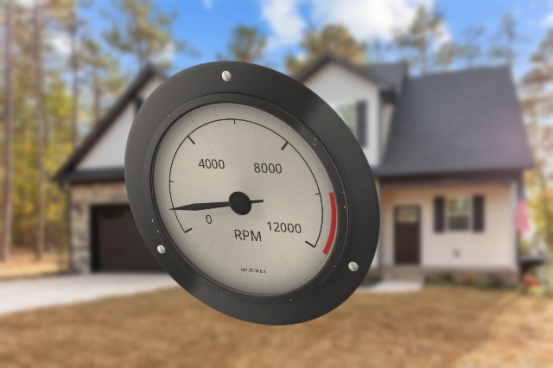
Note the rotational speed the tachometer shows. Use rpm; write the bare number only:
1000
